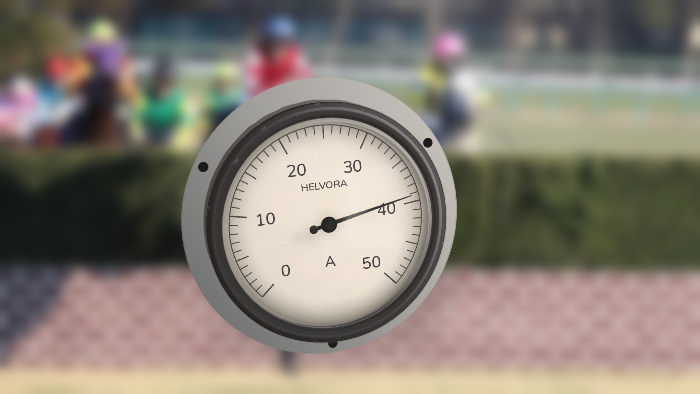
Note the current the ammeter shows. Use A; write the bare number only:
39
